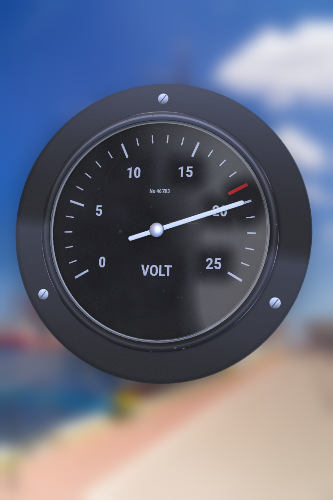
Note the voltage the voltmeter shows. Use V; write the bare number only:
20
